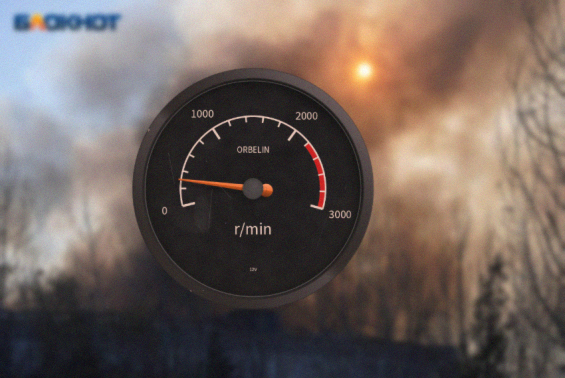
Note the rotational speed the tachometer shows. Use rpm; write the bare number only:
300
